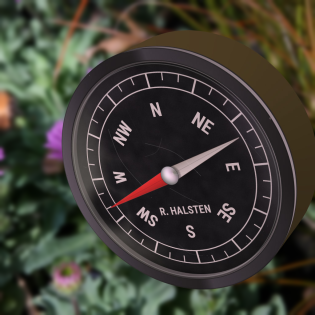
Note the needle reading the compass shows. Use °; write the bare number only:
250
